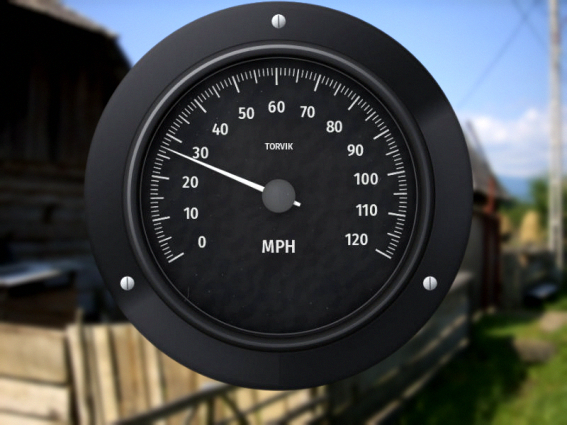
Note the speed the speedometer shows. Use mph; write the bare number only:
27
